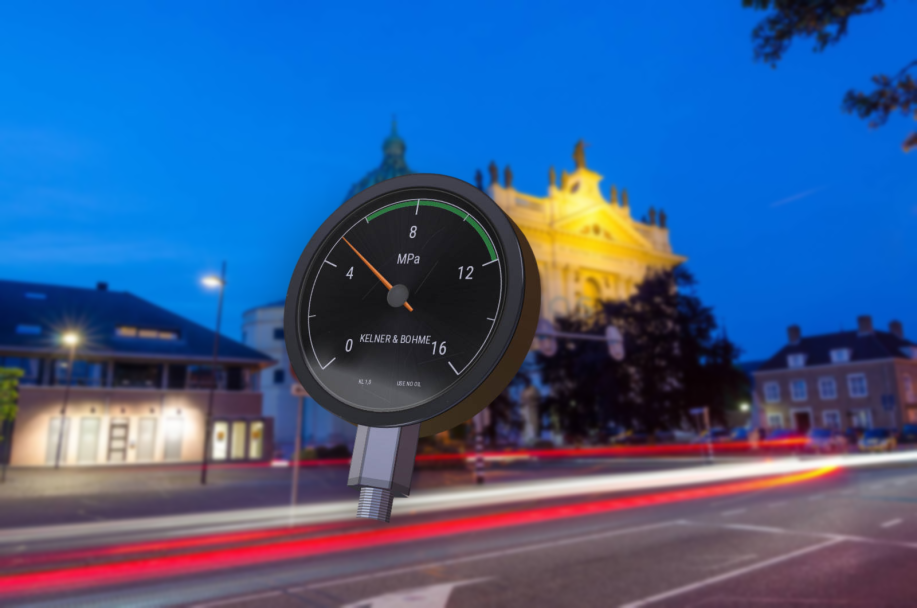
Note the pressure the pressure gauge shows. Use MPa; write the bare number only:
5
